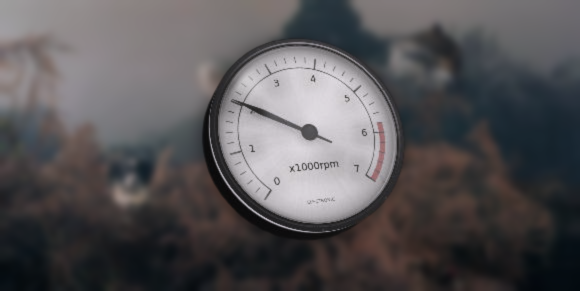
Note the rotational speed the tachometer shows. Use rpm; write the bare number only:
2000
